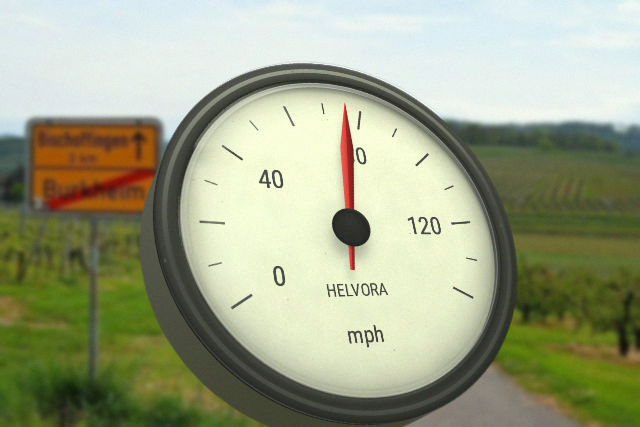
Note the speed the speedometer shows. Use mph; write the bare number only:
75
